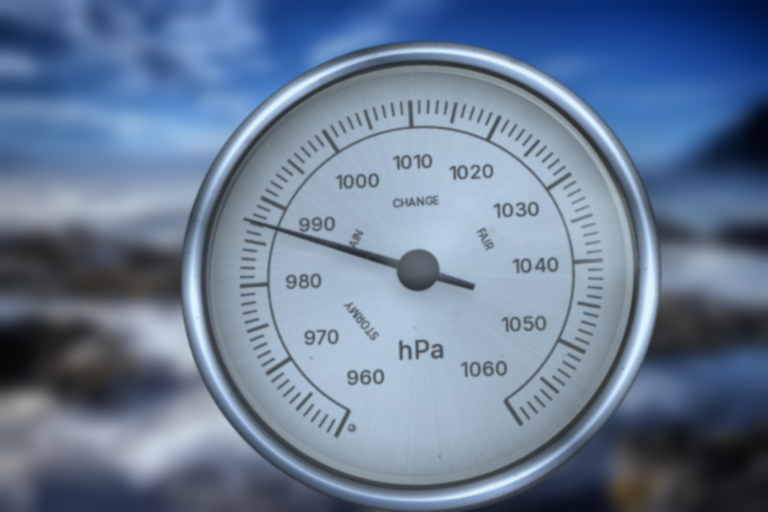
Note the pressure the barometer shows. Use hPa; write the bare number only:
987
